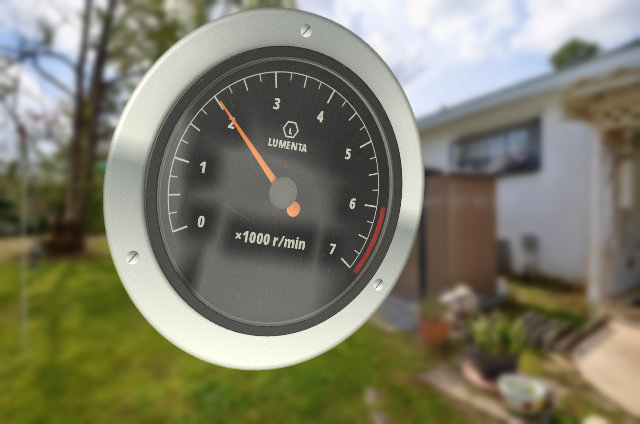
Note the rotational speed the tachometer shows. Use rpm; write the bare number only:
2000
